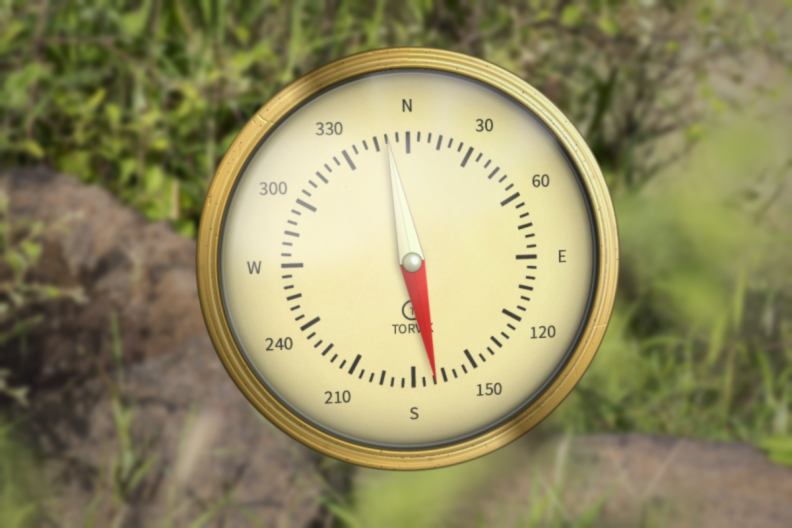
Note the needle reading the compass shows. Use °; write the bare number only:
170
